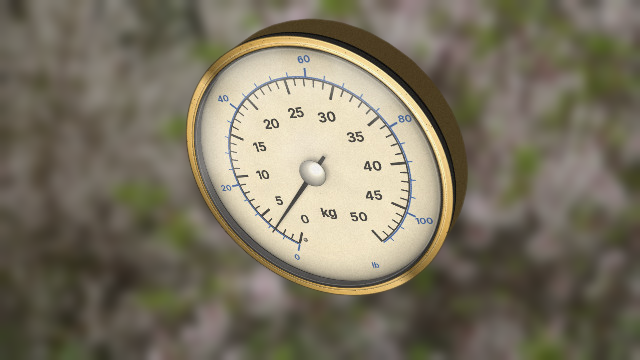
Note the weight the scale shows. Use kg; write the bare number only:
3
